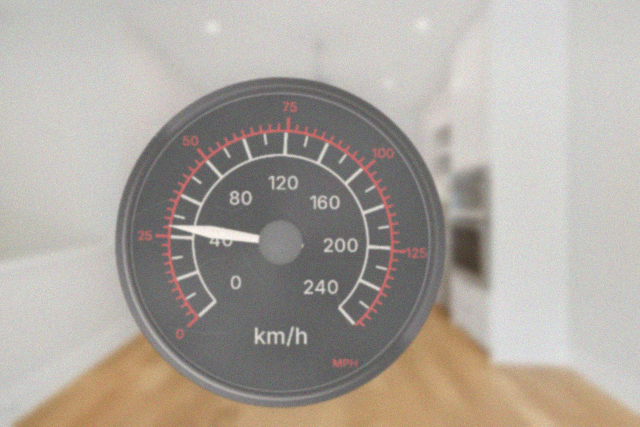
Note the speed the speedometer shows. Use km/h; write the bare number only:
45
